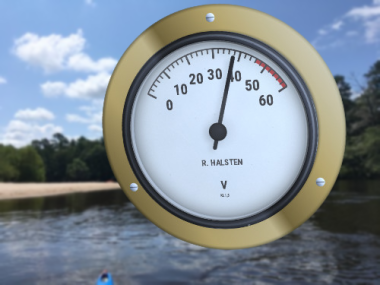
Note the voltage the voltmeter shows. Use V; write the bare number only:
38
